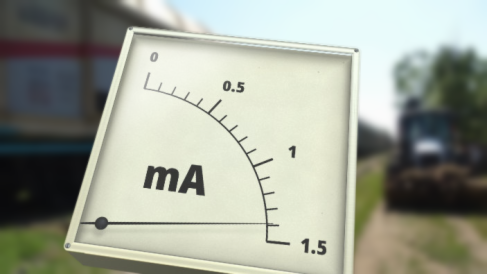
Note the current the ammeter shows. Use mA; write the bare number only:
1.4
